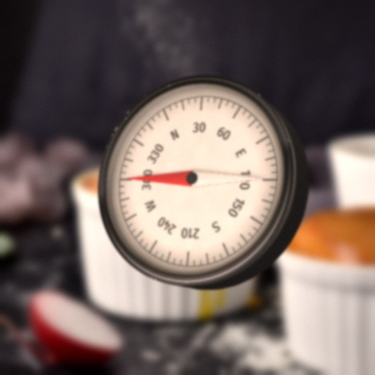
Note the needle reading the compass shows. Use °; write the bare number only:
300
